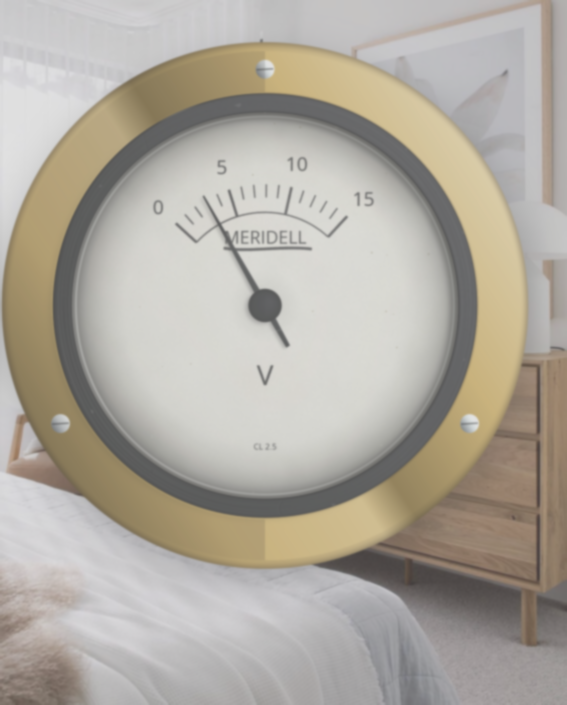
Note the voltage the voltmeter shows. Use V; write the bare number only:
3
